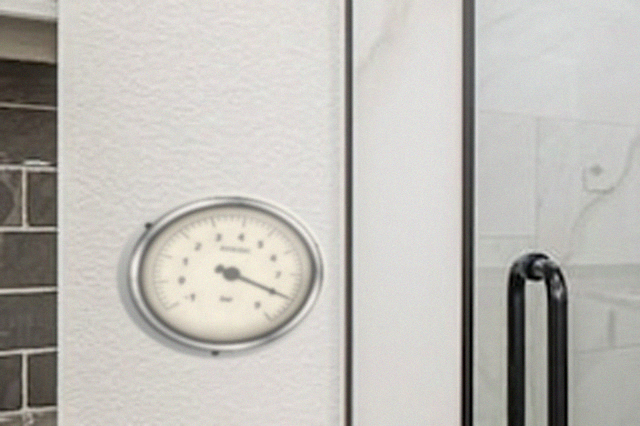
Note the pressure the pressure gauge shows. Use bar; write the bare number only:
8
